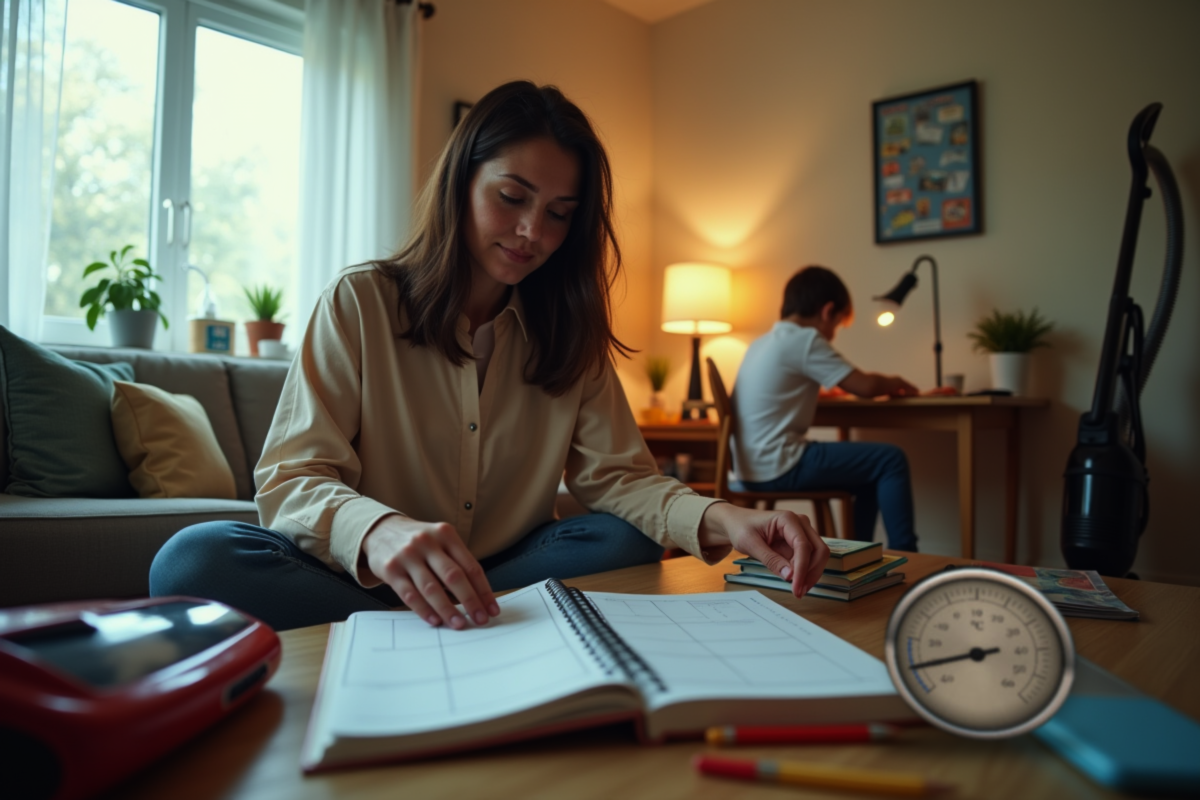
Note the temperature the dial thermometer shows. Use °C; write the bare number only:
-30
